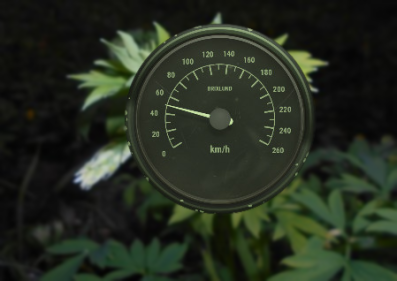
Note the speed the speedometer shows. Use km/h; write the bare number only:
50
